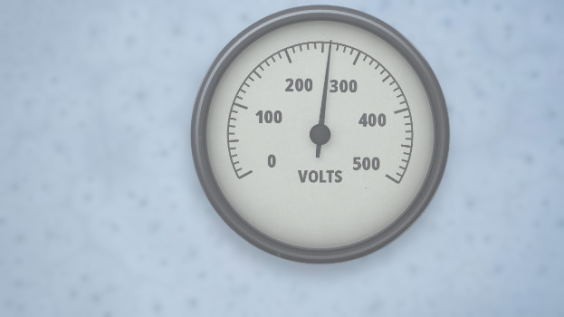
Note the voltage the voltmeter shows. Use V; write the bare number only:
260
